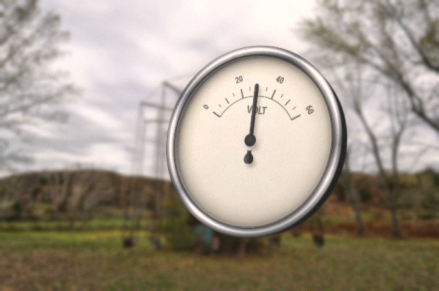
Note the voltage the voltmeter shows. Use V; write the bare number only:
30
